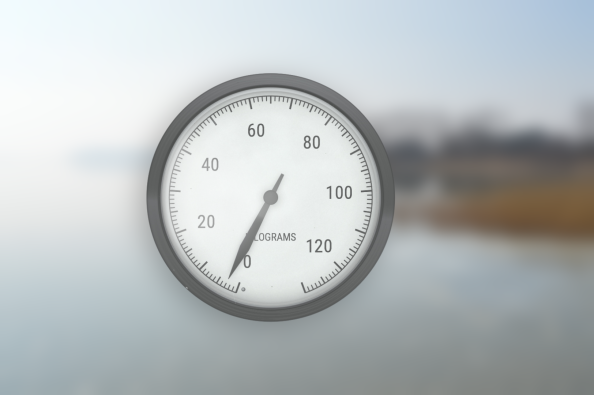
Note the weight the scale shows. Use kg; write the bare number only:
3
